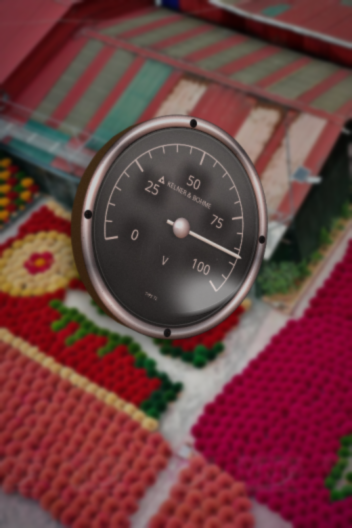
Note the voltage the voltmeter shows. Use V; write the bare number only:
87.5
